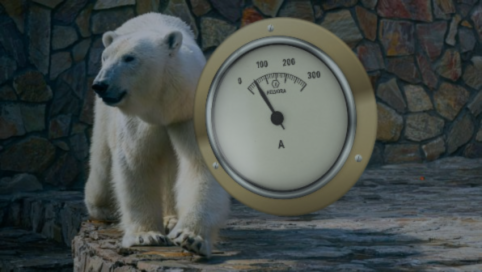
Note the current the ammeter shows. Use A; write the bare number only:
50
